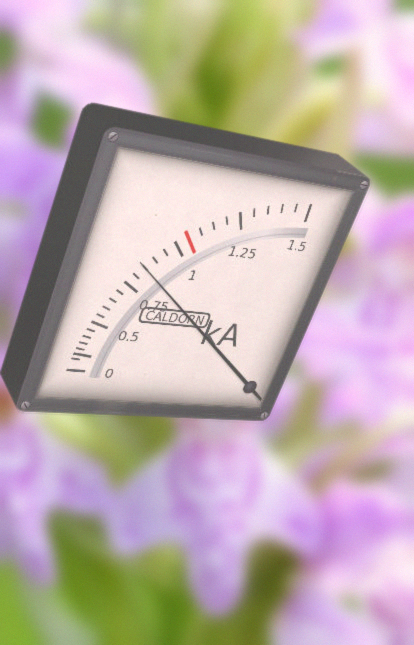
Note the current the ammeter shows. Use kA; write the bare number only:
0.85
